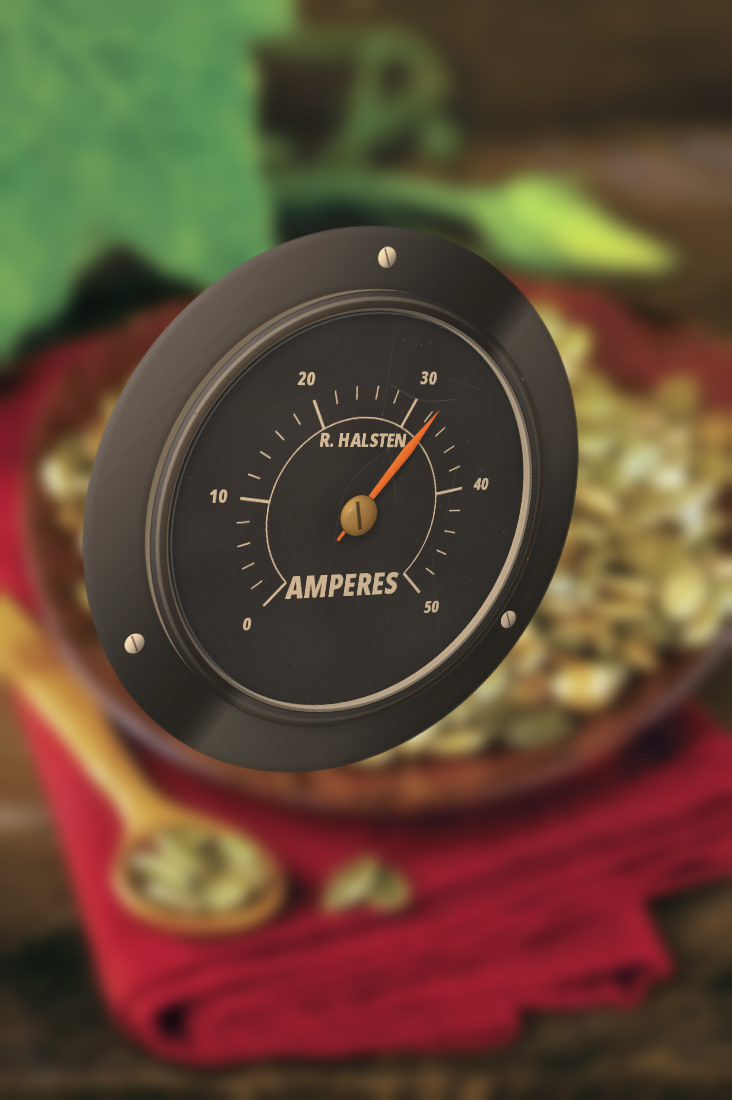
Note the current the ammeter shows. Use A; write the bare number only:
32
